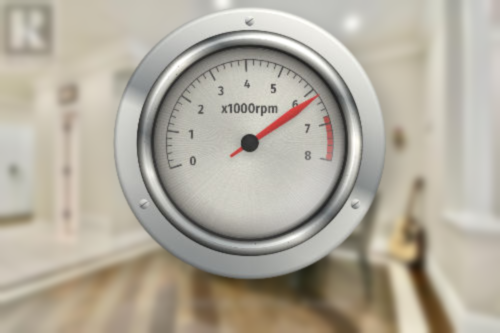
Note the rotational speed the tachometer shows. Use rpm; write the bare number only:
6200
